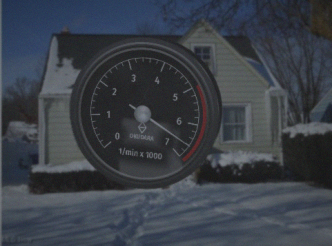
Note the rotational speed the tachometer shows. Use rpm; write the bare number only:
6600
